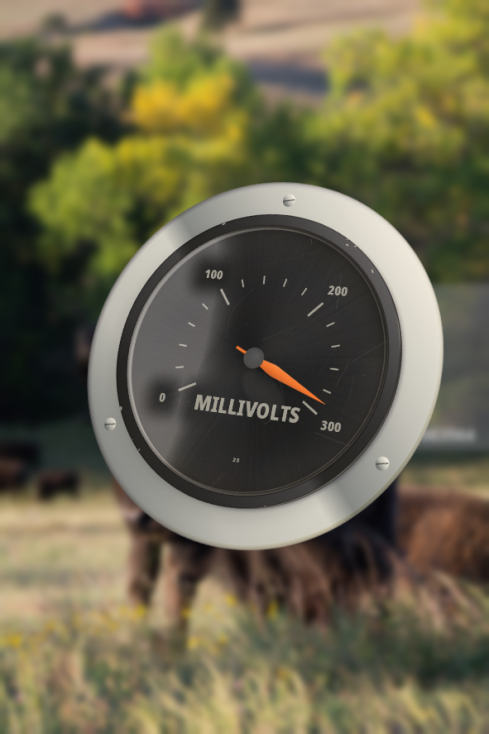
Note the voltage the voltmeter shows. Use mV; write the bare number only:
290
